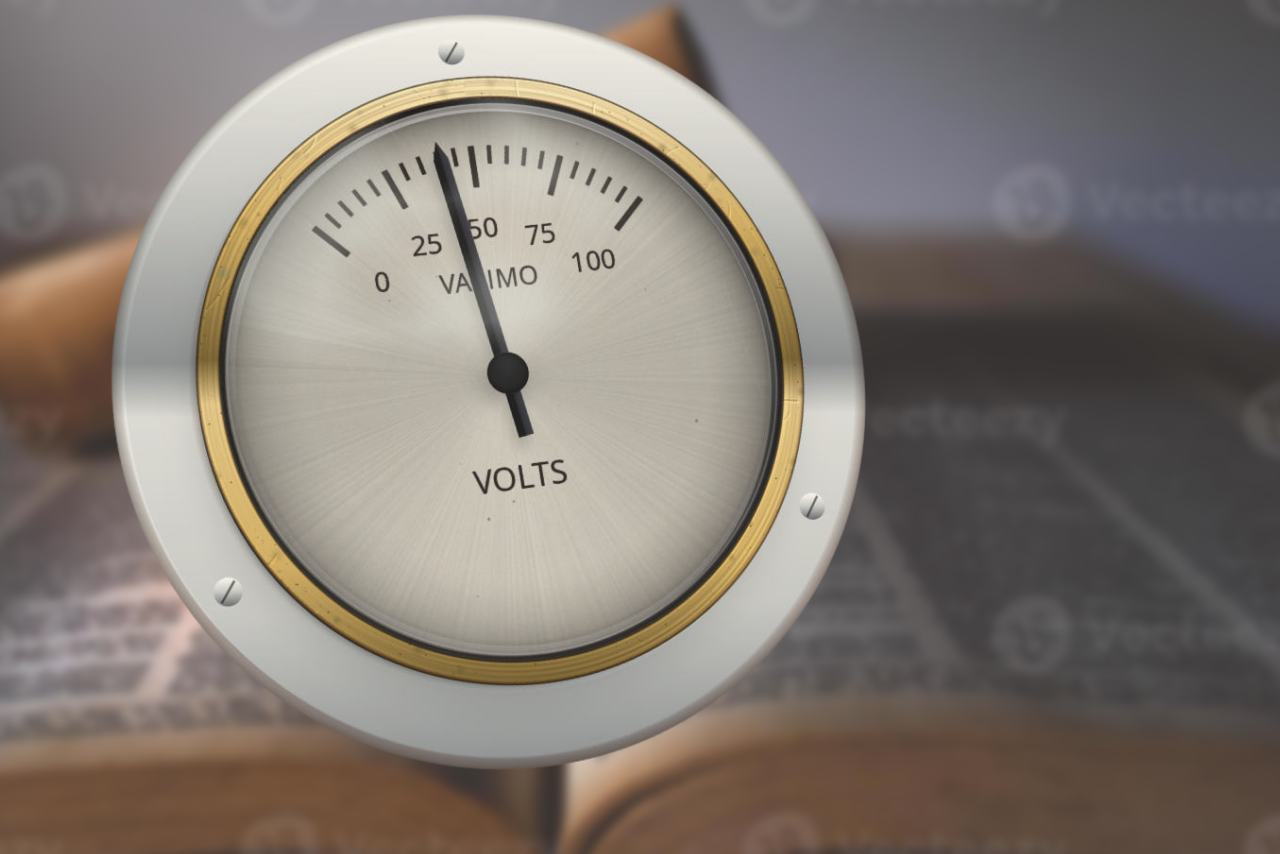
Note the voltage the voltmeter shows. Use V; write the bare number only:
40
